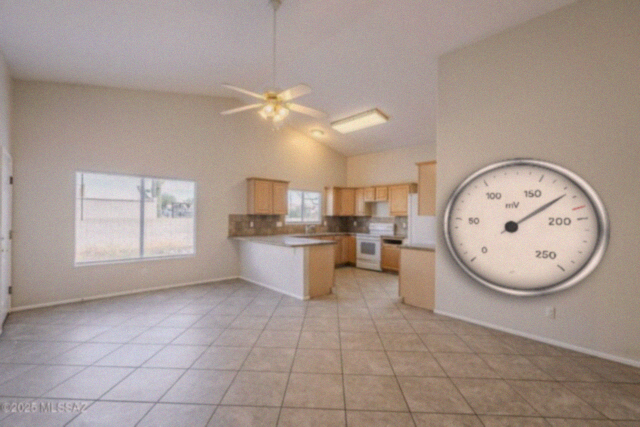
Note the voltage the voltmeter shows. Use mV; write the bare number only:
175
